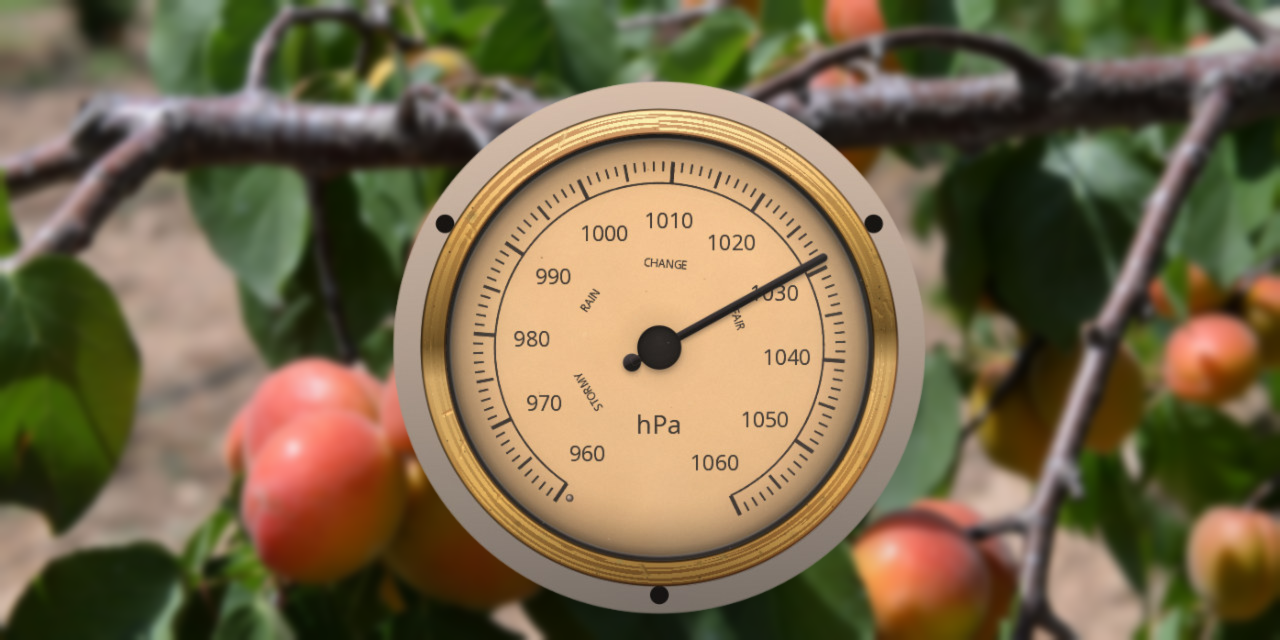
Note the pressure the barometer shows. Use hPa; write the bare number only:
1029
